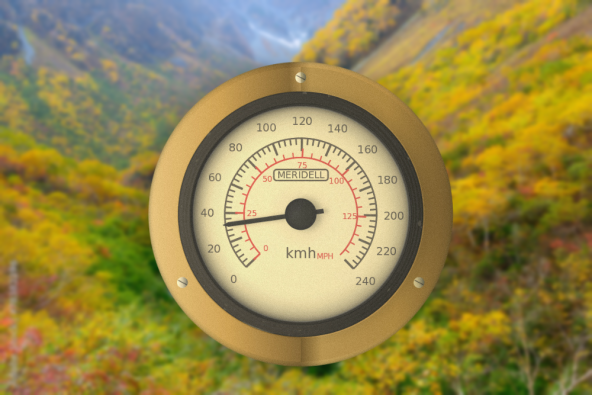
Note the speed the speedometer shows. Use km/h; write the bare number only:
32
